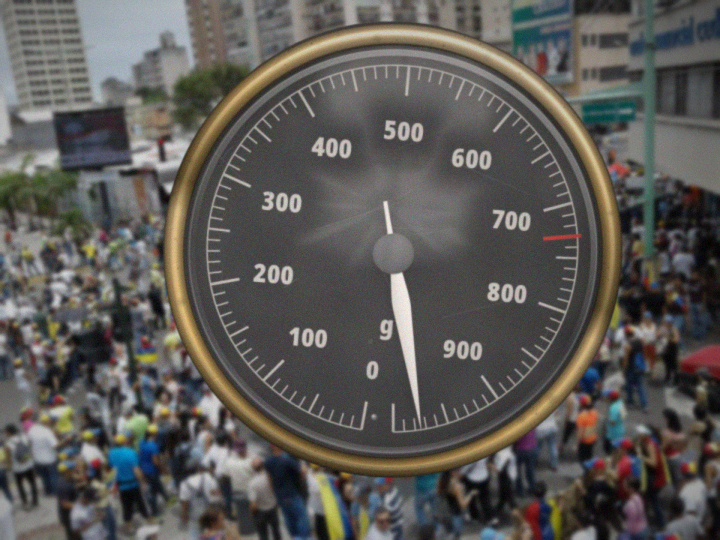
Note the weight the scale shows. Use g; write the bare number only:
975
